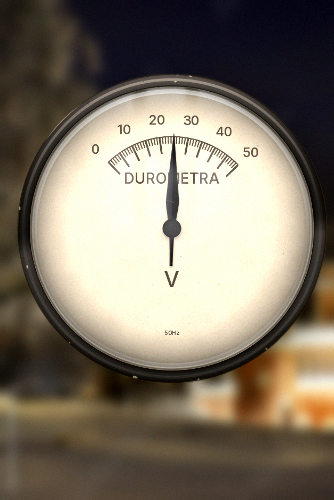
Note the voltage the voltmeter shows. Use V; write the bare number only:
25
